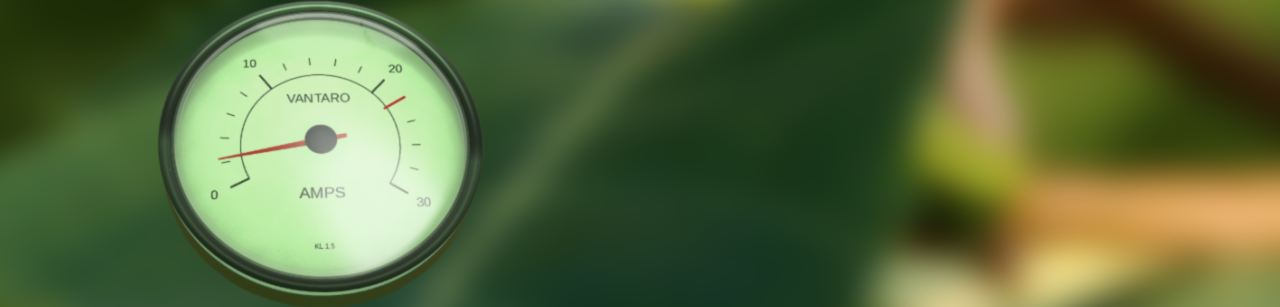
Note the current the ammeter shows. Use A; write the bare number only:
2
